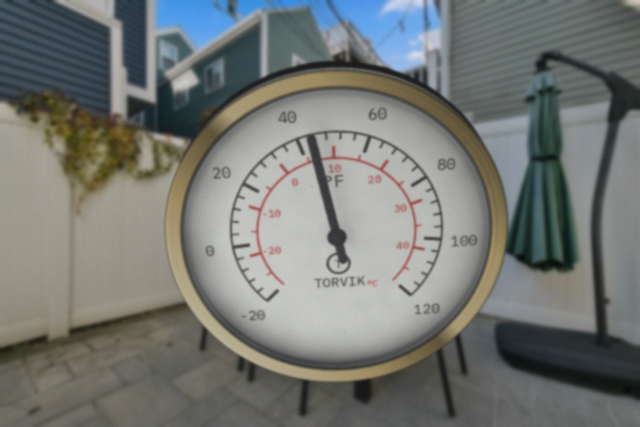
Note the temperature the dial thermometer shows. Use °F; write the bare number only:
44
